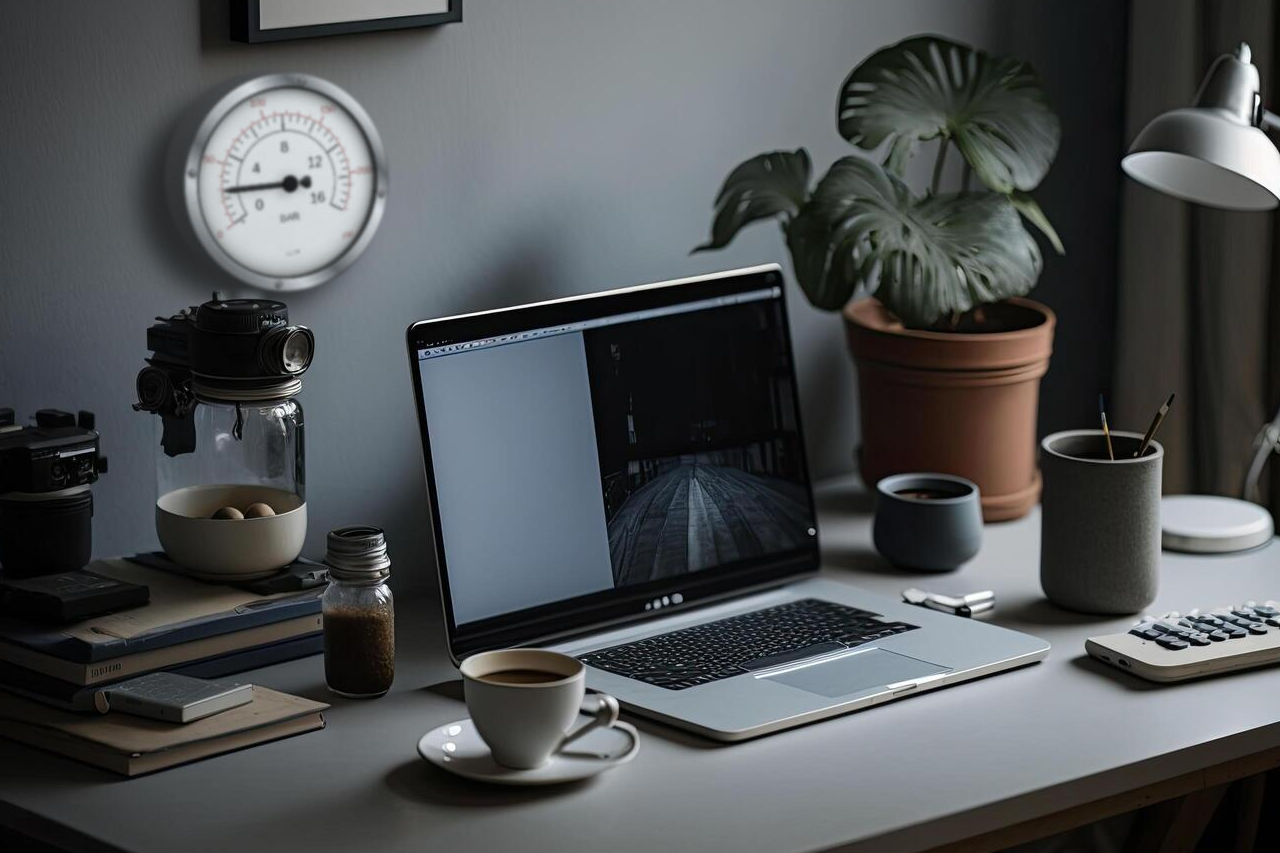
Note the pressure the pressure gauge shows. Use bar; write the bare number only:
2
